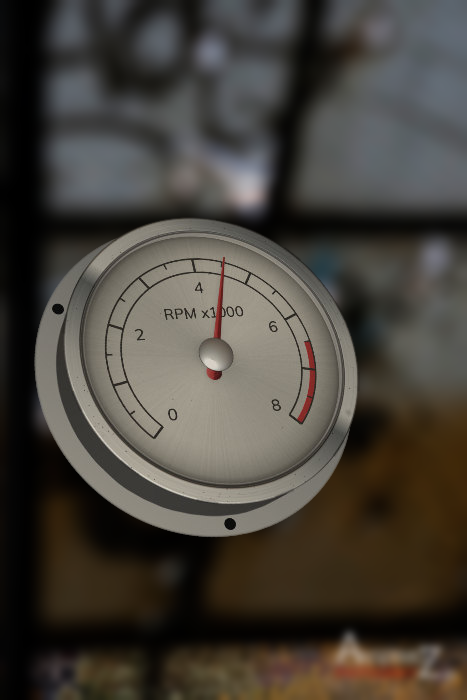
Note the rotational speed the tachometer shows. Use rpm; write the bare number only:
4500
